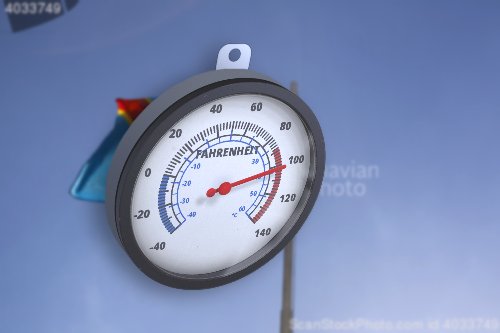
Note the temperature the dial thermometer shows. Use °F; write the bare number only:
100
